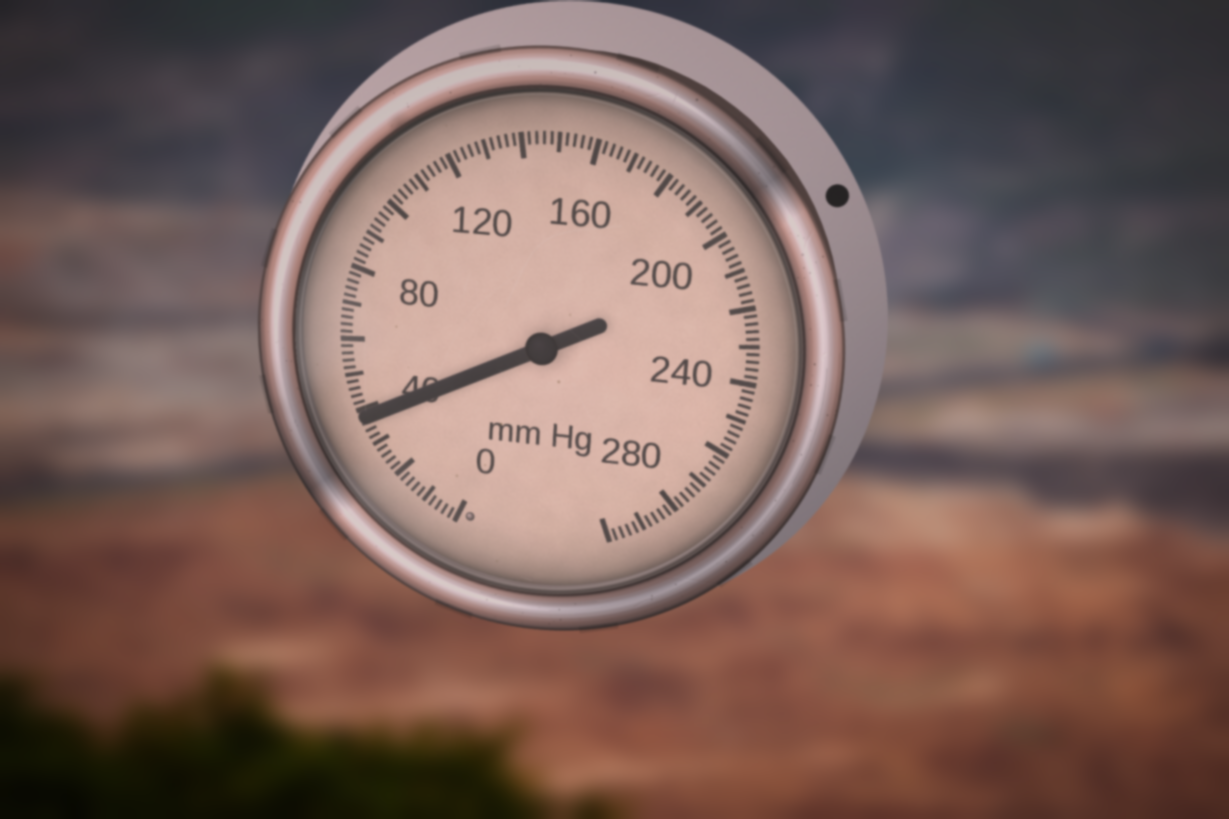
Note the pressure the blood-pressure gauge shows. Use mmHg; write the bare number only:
38
